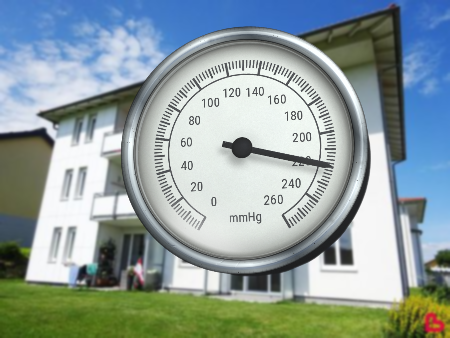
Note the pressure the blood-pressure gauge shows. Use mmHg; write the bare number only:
220
